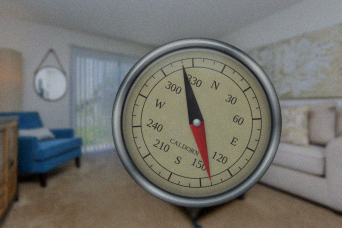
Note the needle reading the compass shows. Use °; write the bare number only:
140
